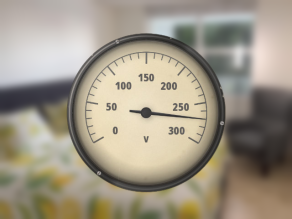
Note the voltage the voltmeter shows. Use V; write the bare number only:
270
